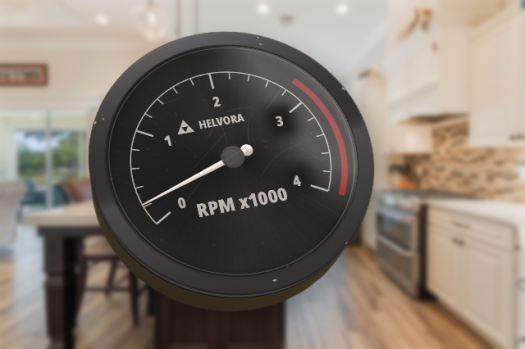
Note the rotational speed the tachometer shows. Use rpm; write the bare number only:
200
